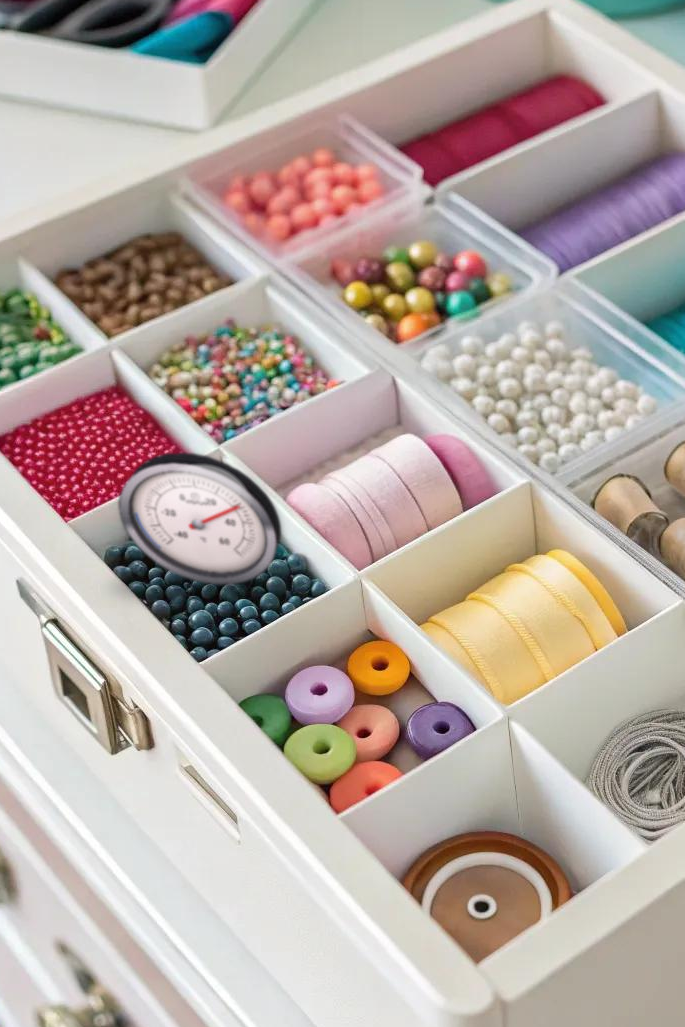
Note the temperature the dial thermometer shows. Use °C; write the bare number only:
30
